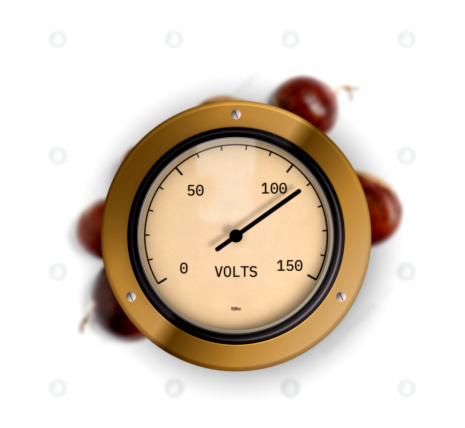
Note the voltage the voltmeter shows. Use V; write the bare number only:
110
